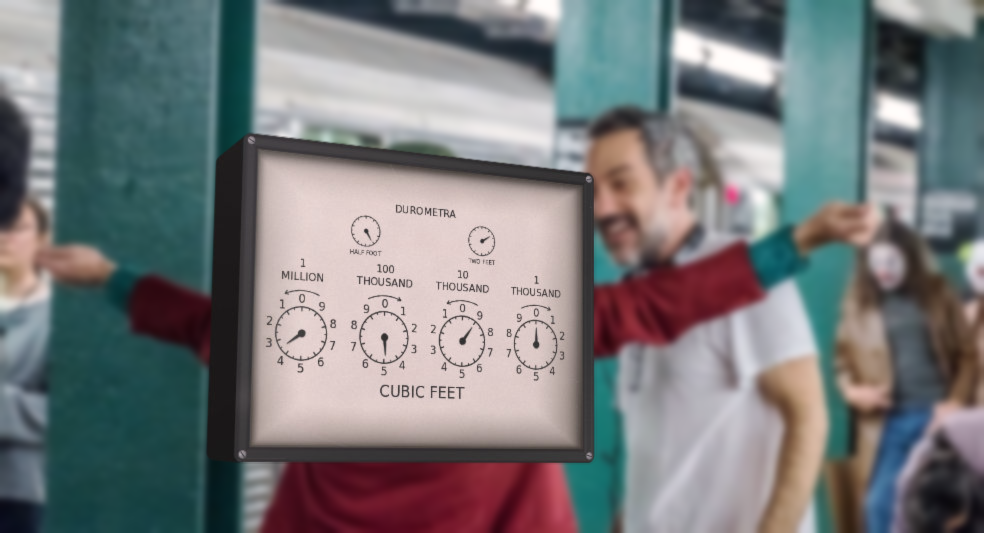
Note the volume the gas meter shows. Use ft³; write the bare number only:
349000
